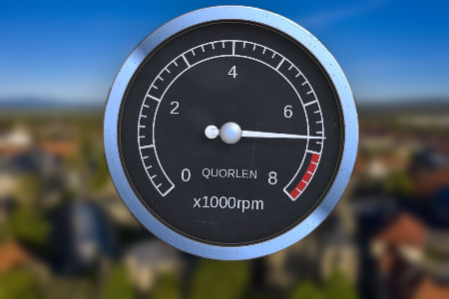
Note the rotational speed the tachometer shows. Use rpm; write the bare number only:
6700
